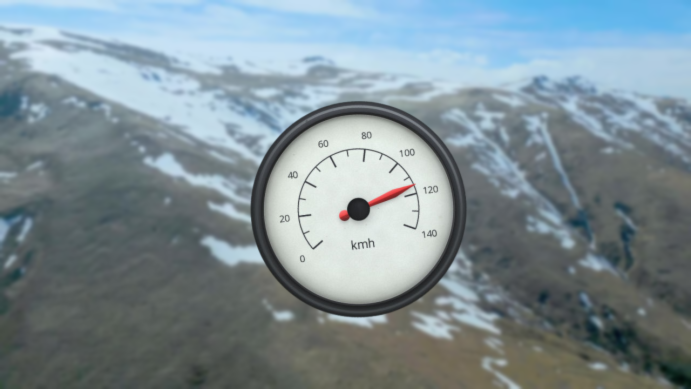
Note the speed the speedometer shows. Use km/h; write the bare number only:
115
